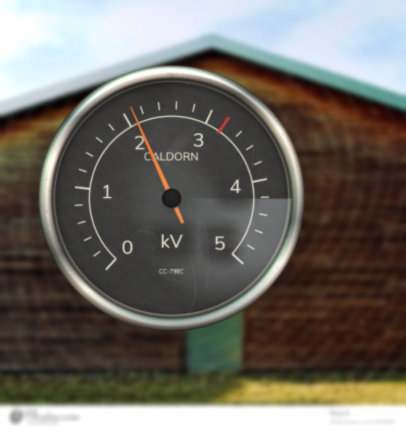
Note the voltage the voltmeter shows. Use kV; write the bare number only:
2.1
